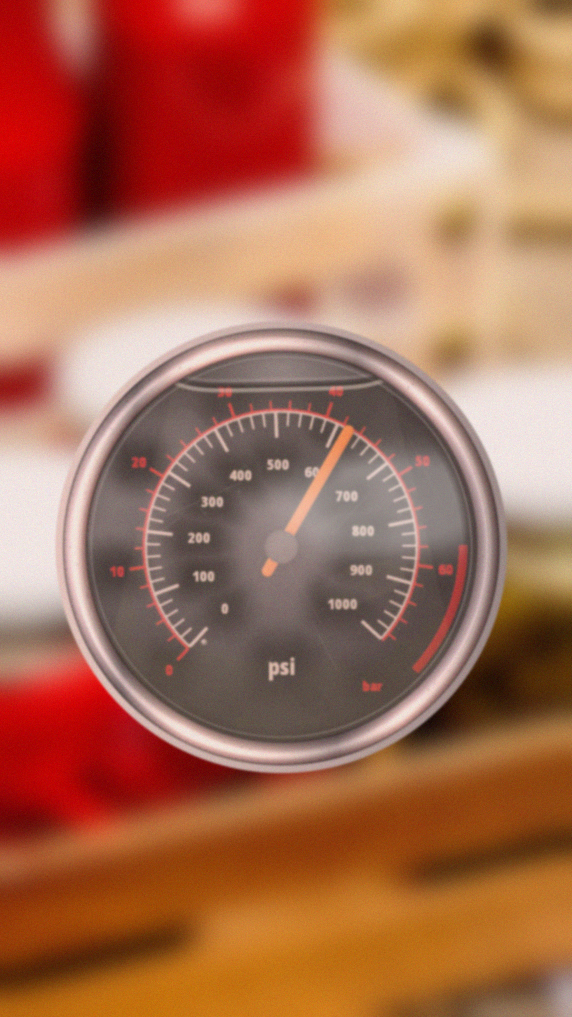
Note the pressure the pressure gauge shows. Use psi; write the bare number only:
620
